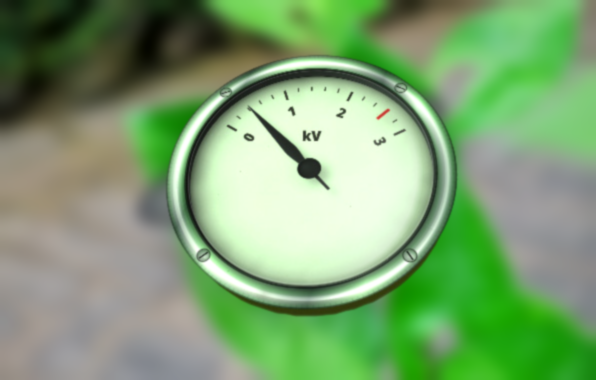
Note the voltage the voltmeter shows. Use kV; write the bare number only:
0.4
